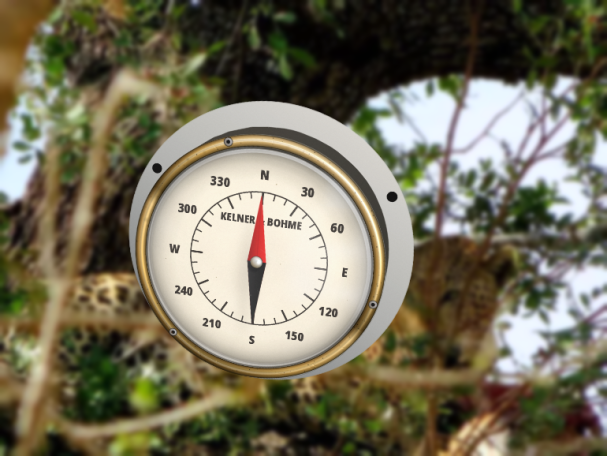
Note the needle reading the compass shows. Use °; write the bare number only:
0
